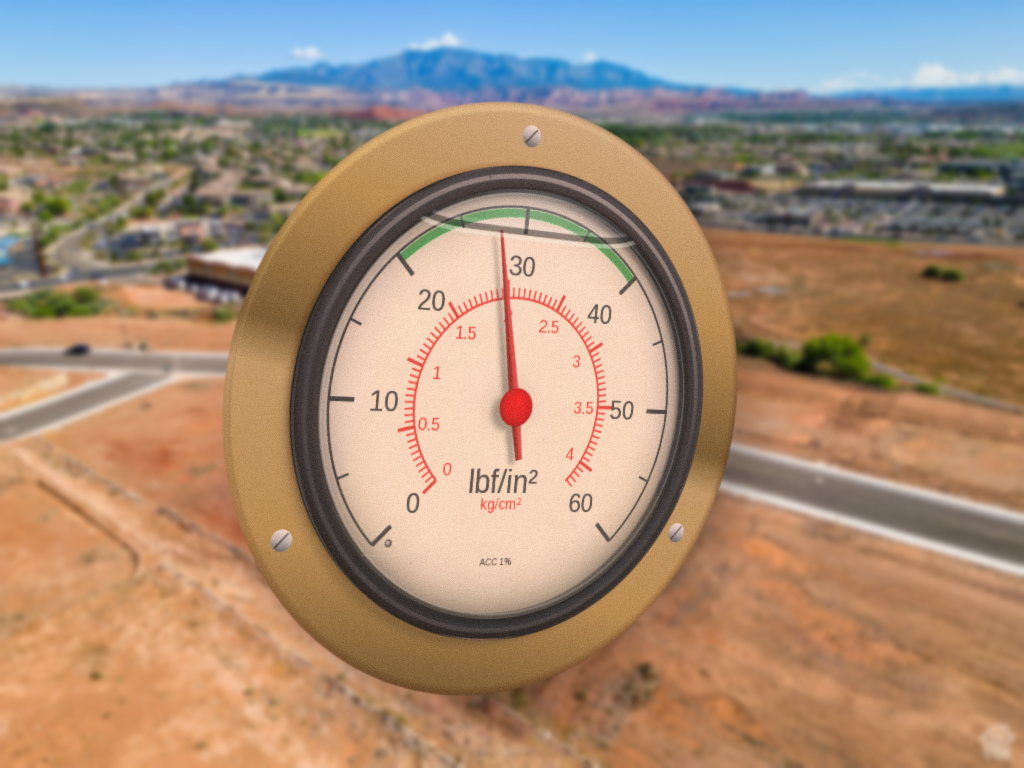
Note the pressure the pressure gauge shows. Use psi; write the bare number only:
27.5
